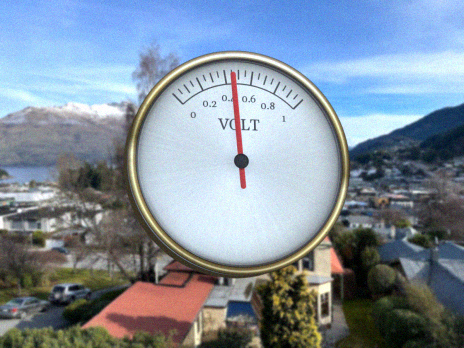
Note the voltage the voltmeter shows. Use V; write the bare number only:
0.45
